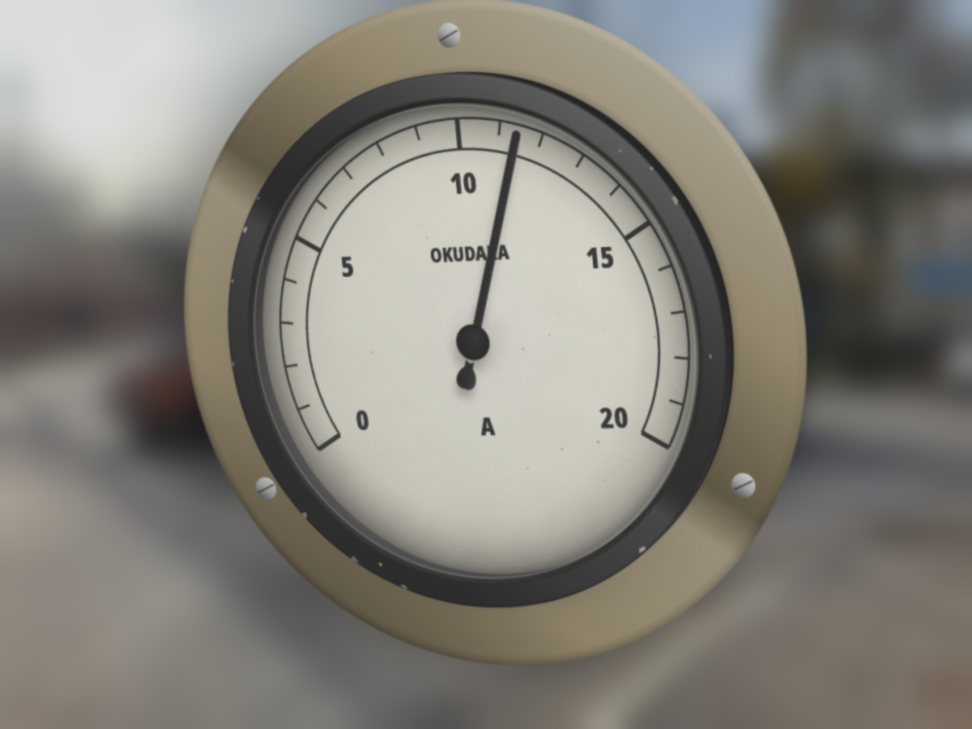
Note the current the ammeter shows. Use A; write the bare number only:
11.5
